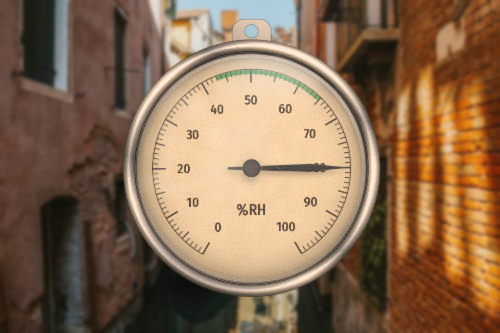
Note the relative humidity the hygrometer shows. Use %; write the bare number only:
80
